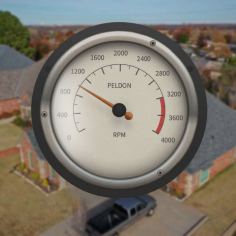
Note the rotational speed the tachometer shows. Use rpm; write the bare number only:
1000
